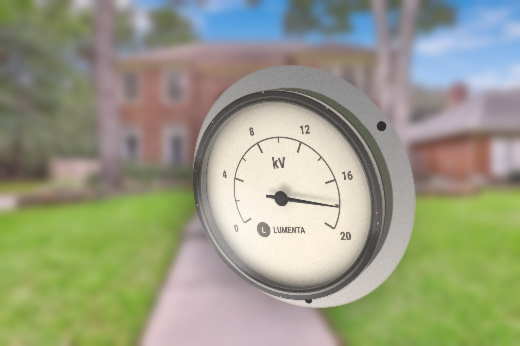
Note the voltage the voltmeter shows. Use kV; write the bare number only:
18
